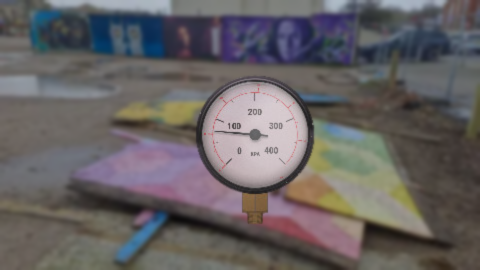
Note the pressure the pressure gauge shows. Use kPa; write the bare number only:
75
